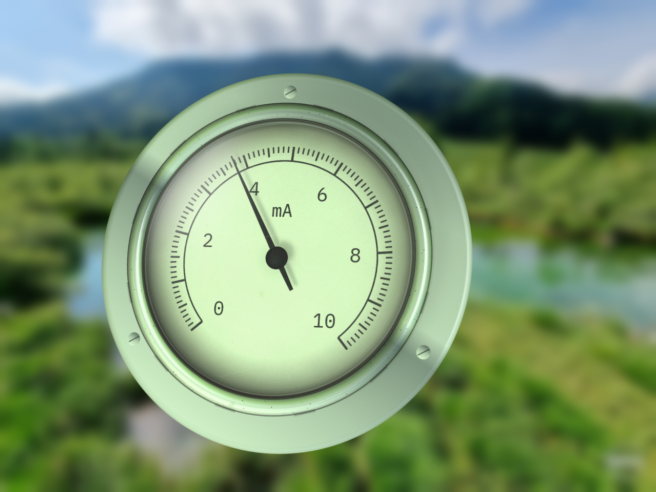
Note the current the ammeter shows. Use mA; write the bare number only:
3.8
